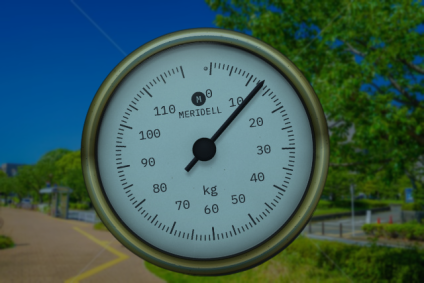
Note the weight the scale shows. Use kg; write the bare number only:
13
